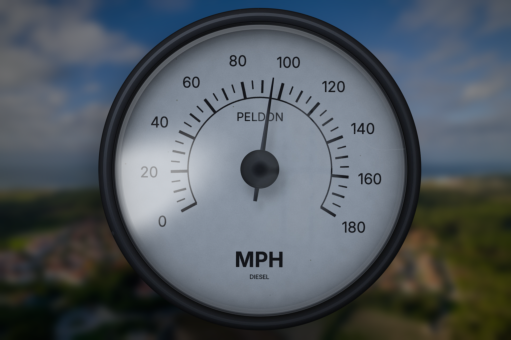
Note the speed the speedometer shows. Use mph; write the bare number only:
95
